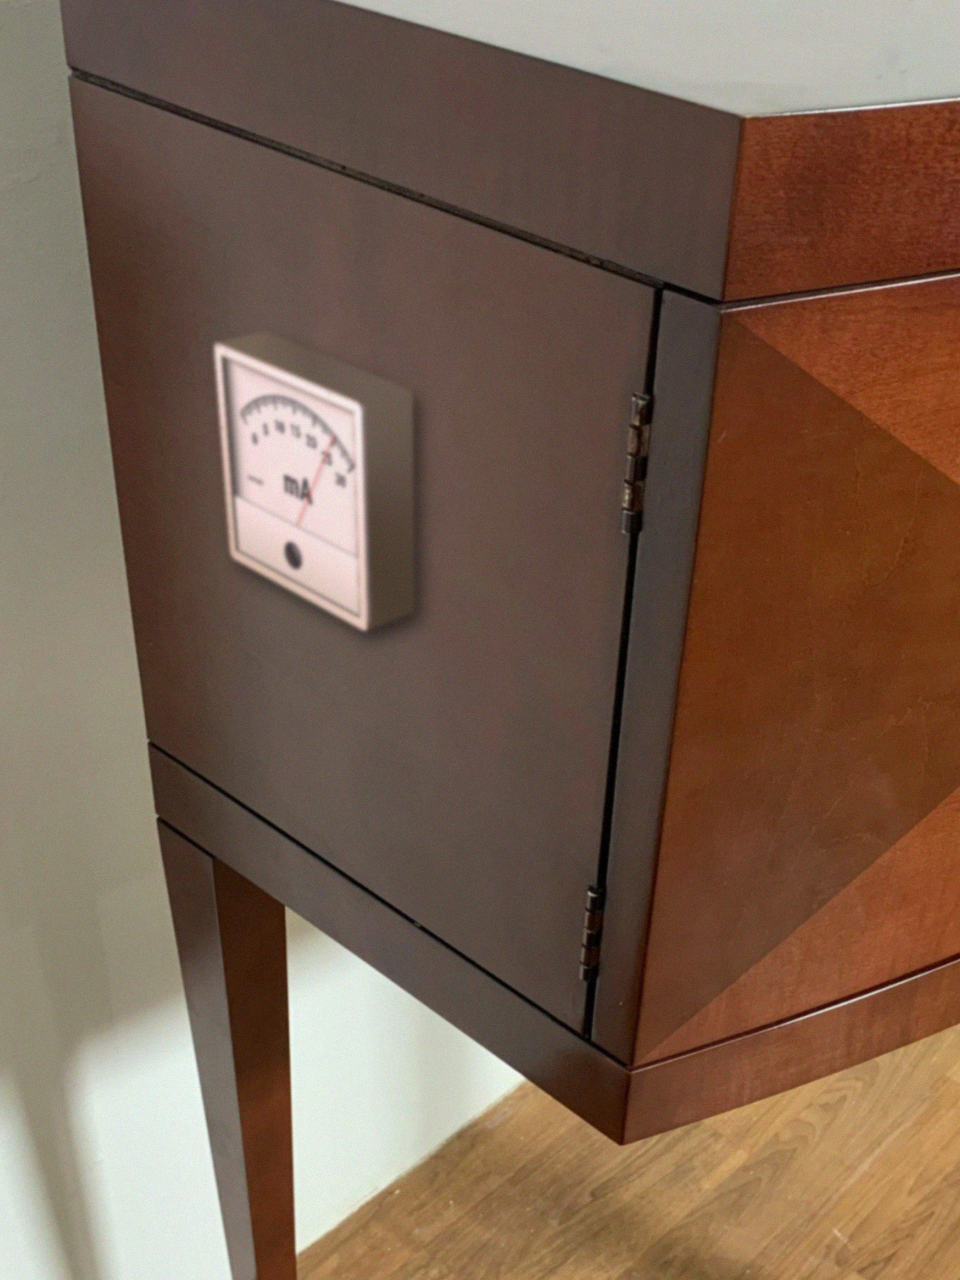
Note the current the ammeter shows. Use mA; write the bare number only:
25
